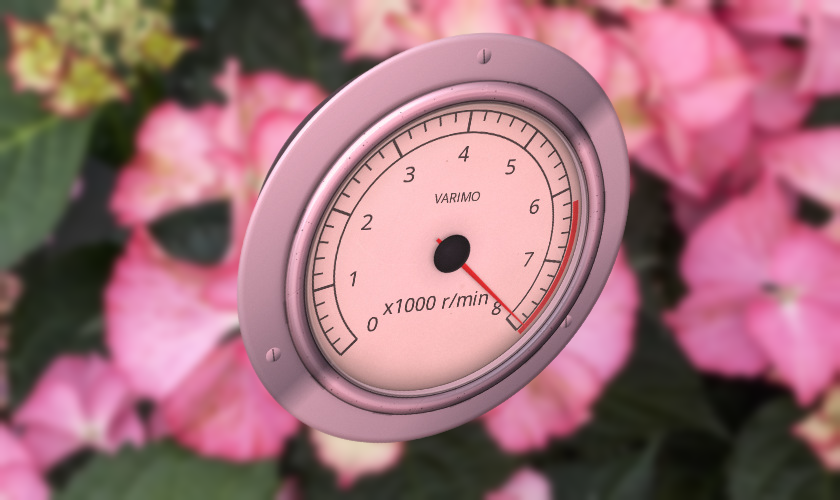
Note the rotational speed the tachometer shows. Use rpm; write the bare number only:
7900
